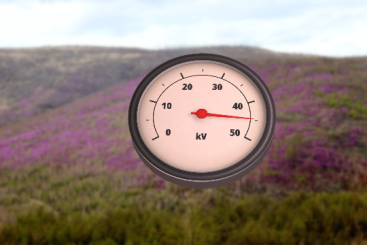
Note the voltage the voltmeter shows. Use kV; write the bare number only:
45
